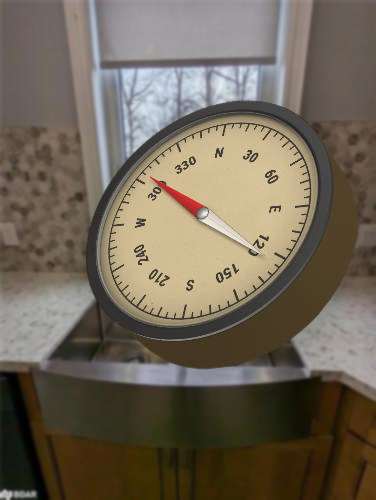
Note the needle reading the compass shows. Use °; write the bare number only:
305
